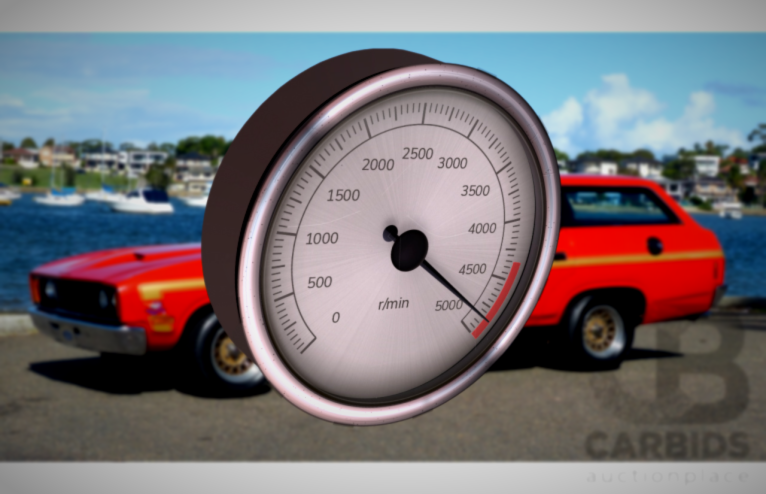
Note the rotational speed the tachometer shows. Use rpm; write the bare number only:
4850
